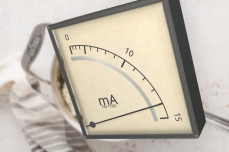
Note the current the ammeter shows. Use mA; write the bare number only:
14
